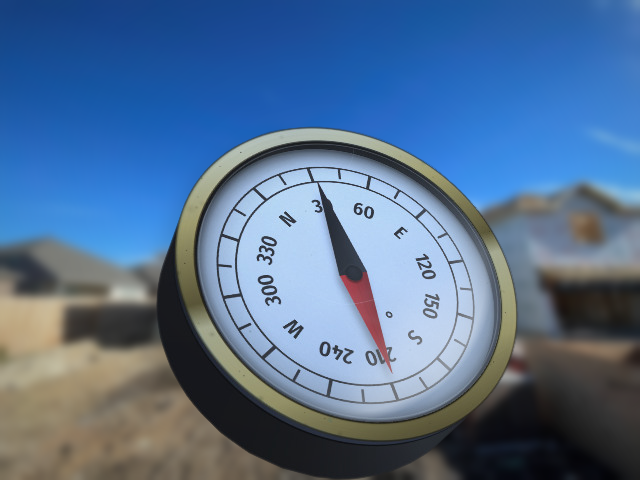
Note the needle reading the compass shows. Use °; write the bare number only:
210
